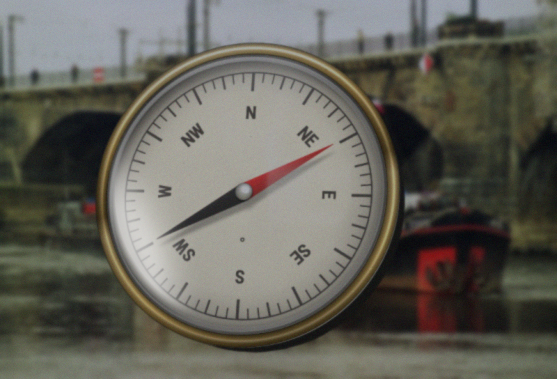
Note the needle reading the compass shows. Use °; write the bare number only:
60
